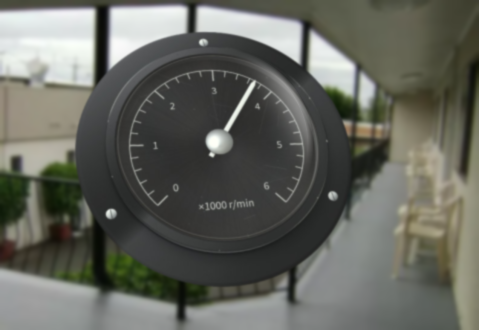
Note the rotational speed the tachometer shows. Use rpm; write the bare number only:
3700
